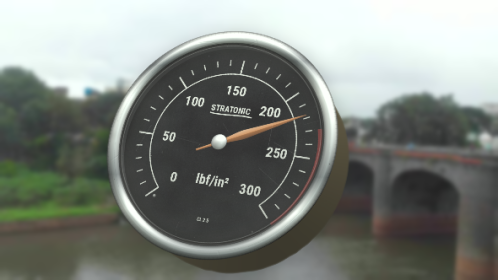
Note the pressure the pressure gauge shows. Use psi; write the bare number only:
220
